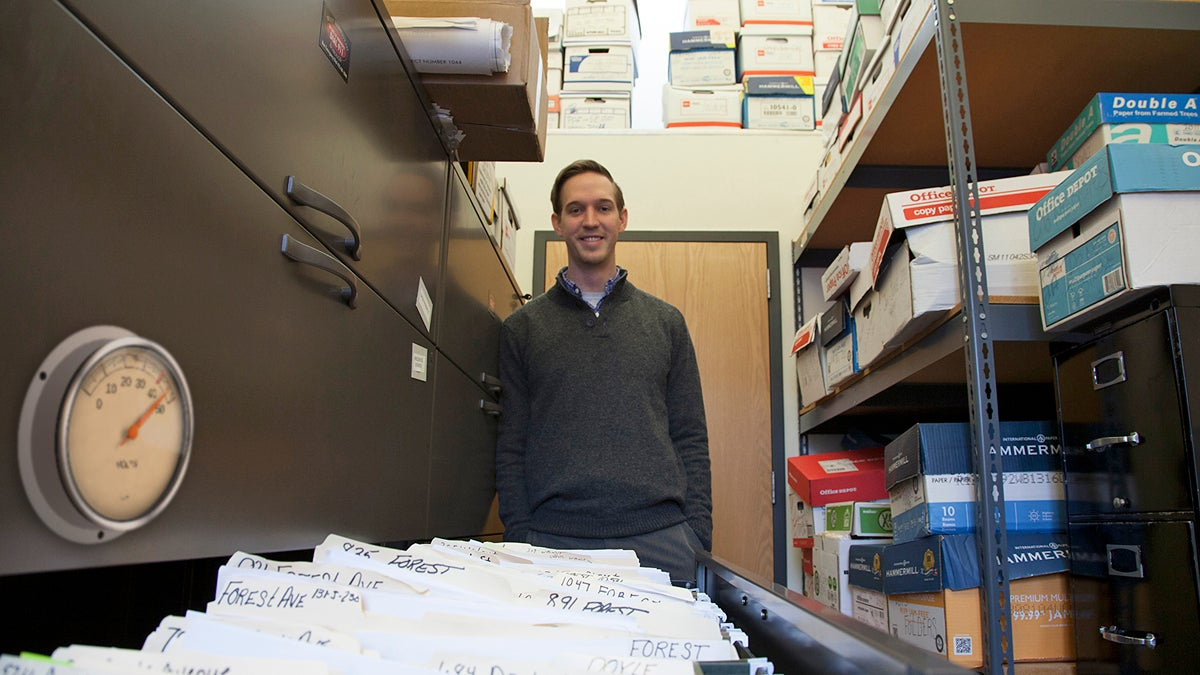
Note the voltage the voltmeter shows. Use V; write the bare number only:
45
